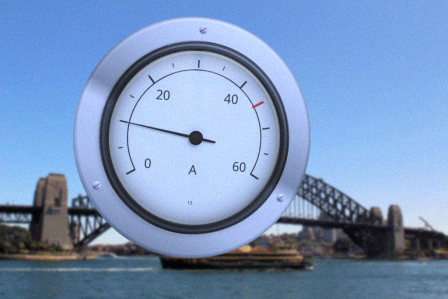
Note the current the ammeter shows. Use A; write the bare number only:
10
